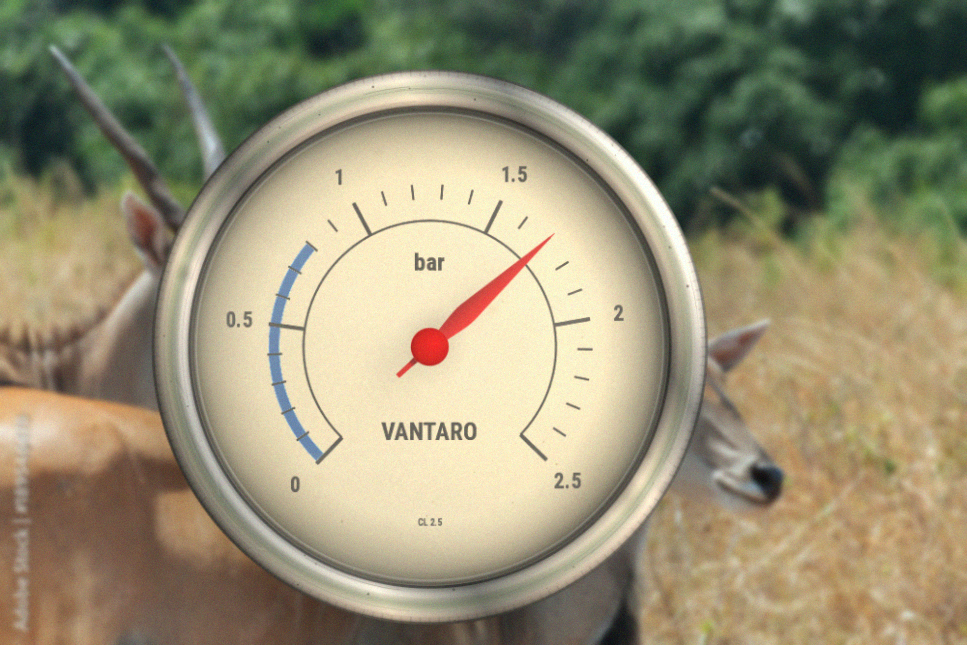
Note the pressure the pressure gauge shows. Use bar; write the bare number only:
1.7
